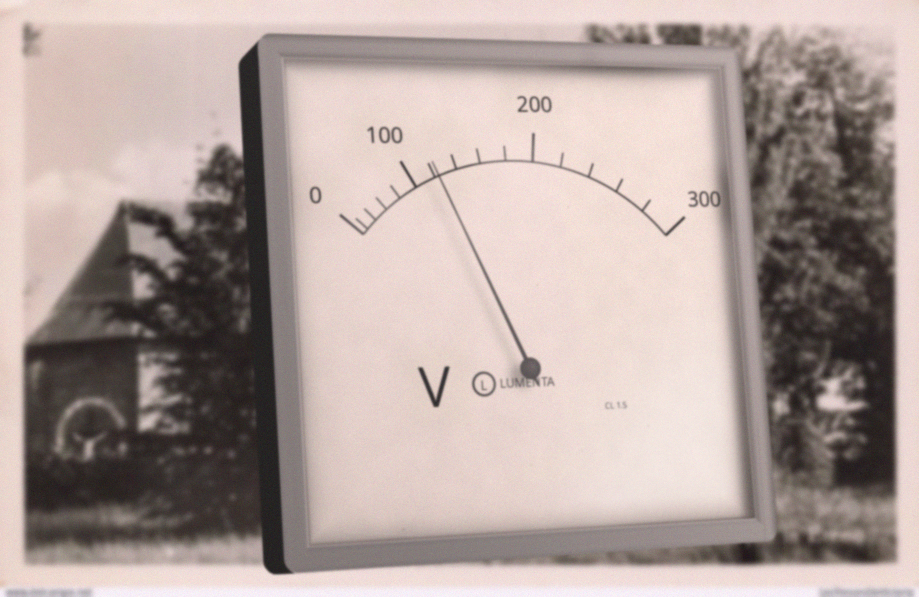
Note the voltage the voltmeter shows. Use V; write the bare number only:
120
